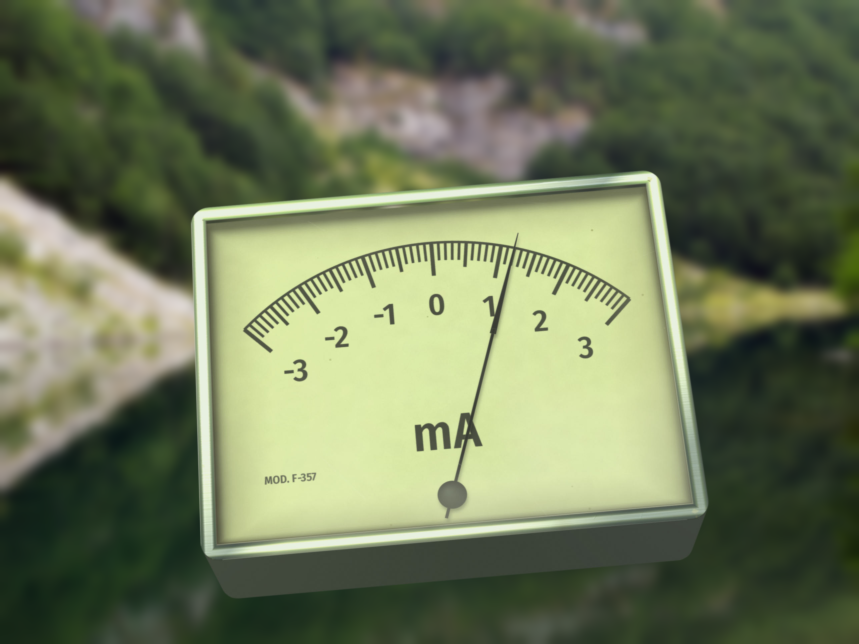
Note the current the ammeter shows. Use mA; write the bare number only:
1.2
